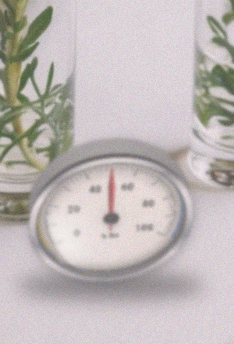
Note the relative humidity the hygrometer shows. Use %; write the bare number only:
50
